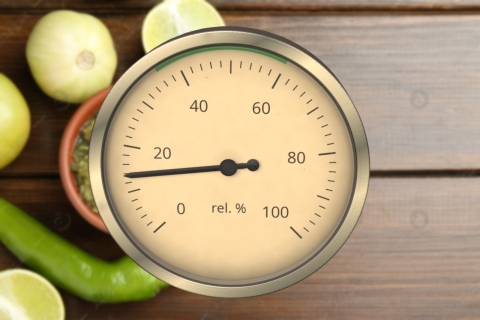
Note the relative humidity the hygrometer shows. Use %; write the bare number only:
14
